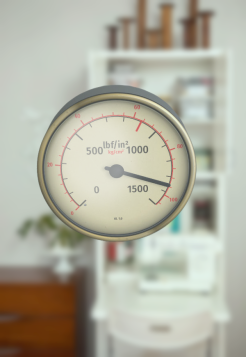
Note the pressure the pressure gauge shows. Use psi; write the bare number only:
1350
